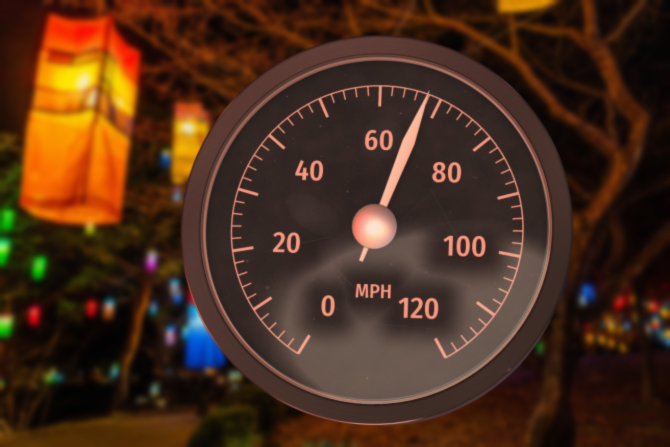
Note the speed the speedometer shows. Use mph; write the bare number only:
68
